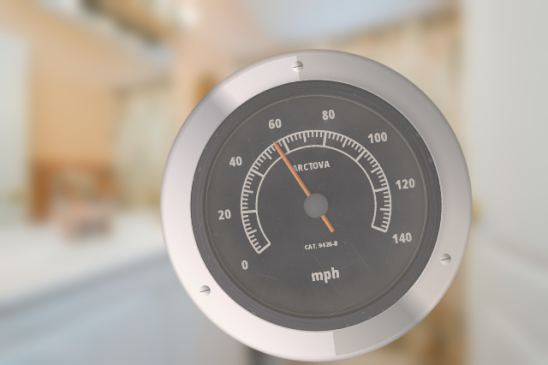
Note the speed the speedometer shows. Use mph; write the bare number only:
56
